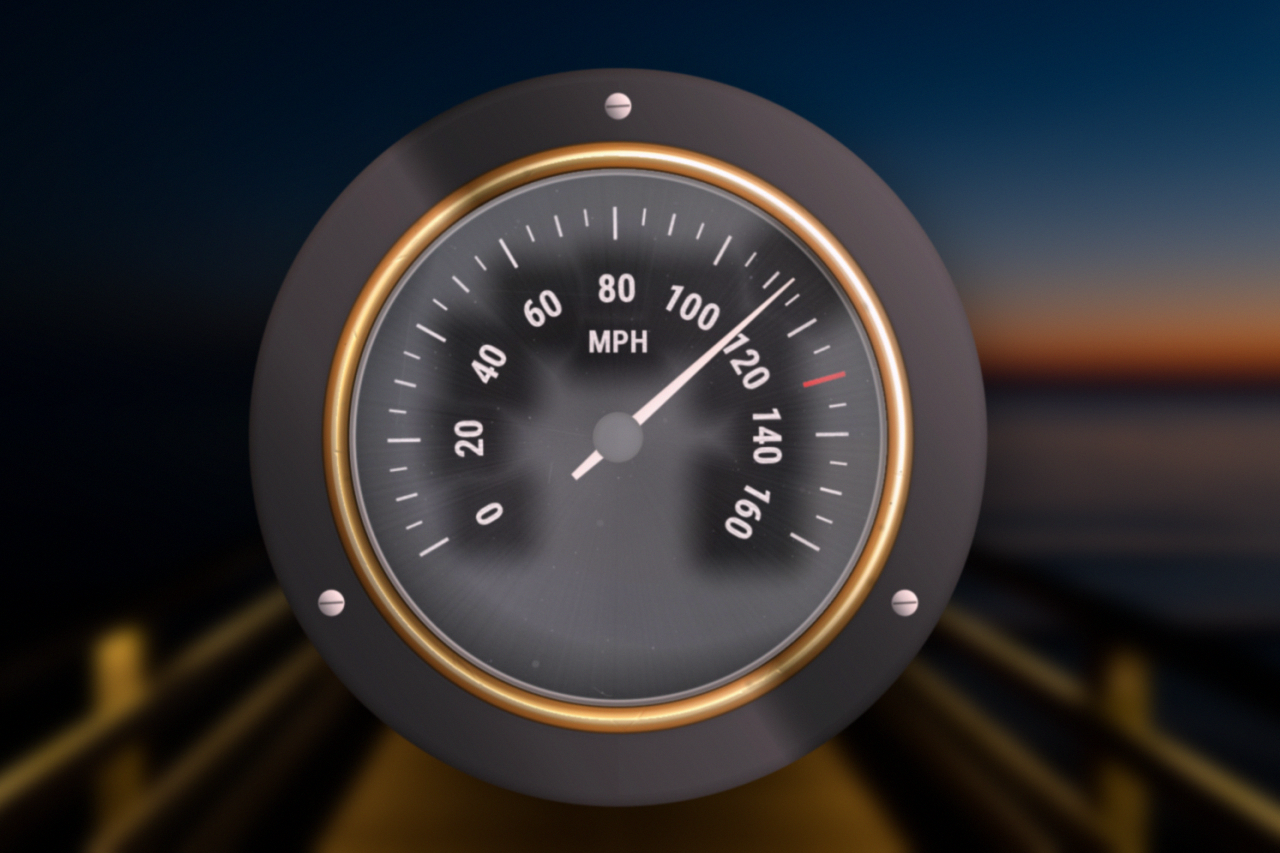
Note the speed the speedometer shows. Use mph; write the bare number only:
112.5
